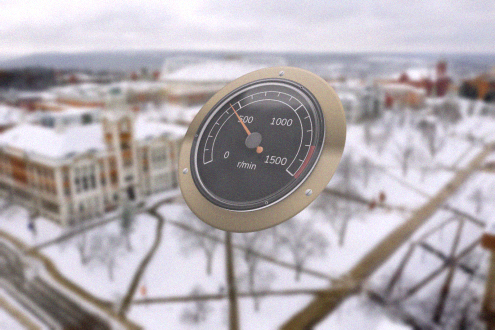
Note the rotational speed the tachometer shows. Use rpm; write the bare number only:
450
